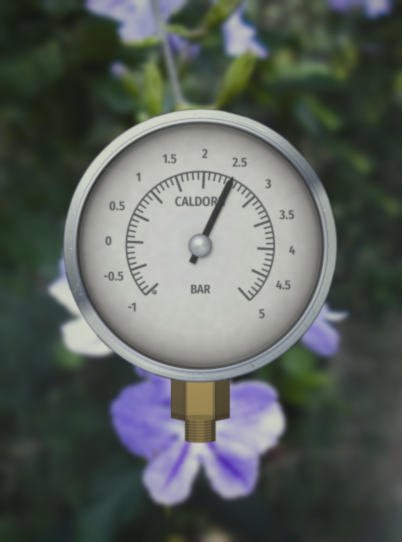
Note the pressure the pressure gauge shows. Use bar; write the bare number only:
2.5
